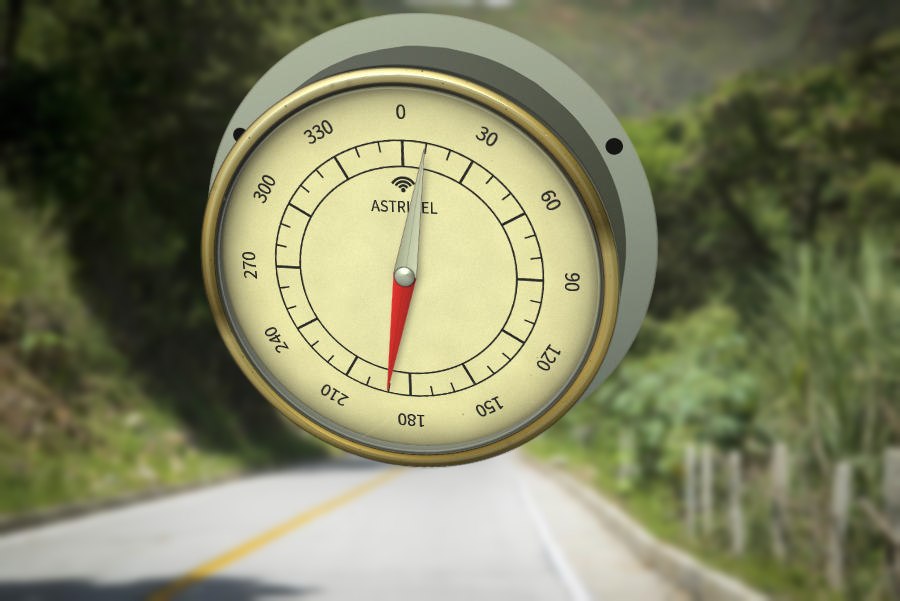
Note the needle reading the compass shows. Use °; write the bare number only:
190
